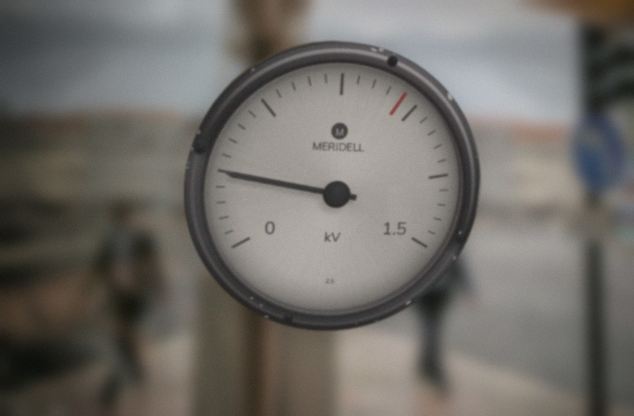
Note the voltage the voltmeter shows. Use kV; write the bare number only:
0.25
